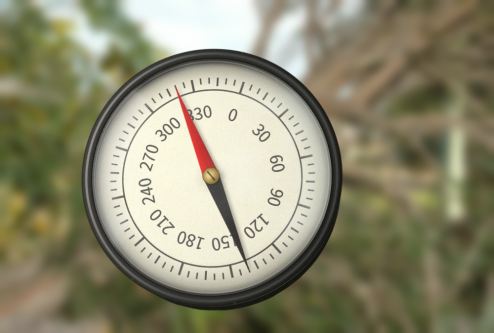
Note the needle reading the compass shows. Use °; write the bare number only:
320
